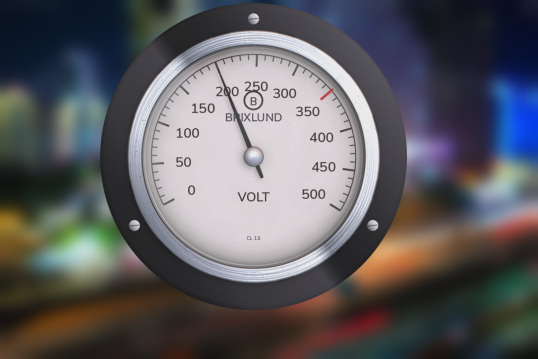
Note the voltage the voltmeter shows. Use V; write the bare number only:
200
